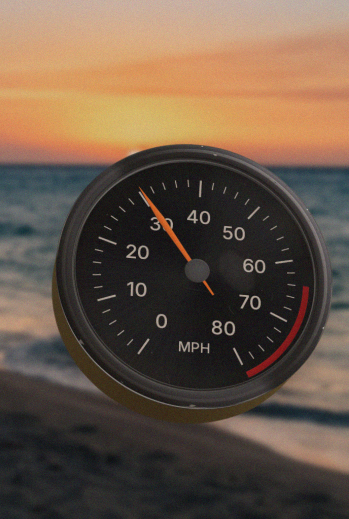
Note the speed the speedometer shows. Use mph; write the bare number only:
30
